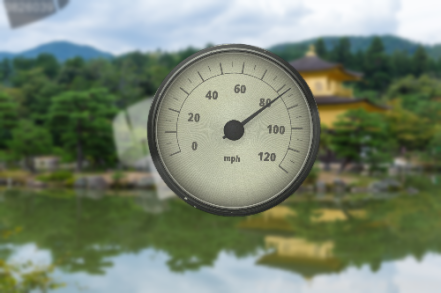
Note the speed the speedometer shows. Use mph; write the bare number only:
82.5
